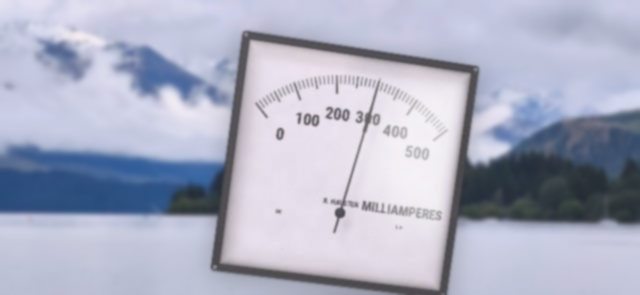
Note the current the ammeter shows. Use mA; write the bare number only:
300
